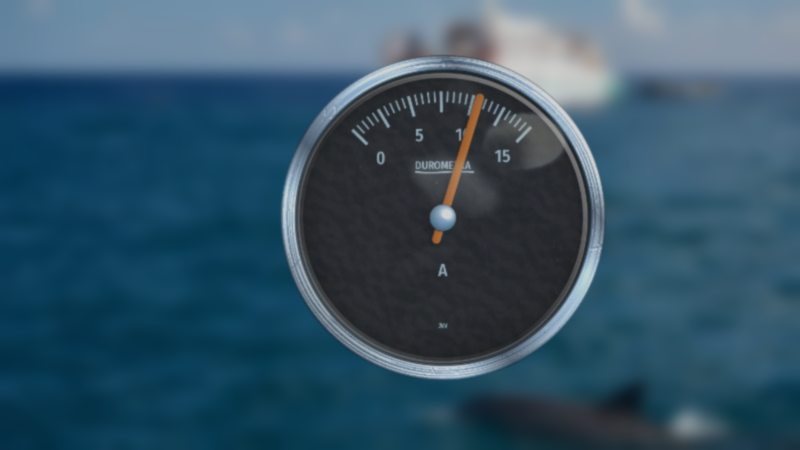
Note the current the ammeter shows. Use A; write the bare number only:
10.5
